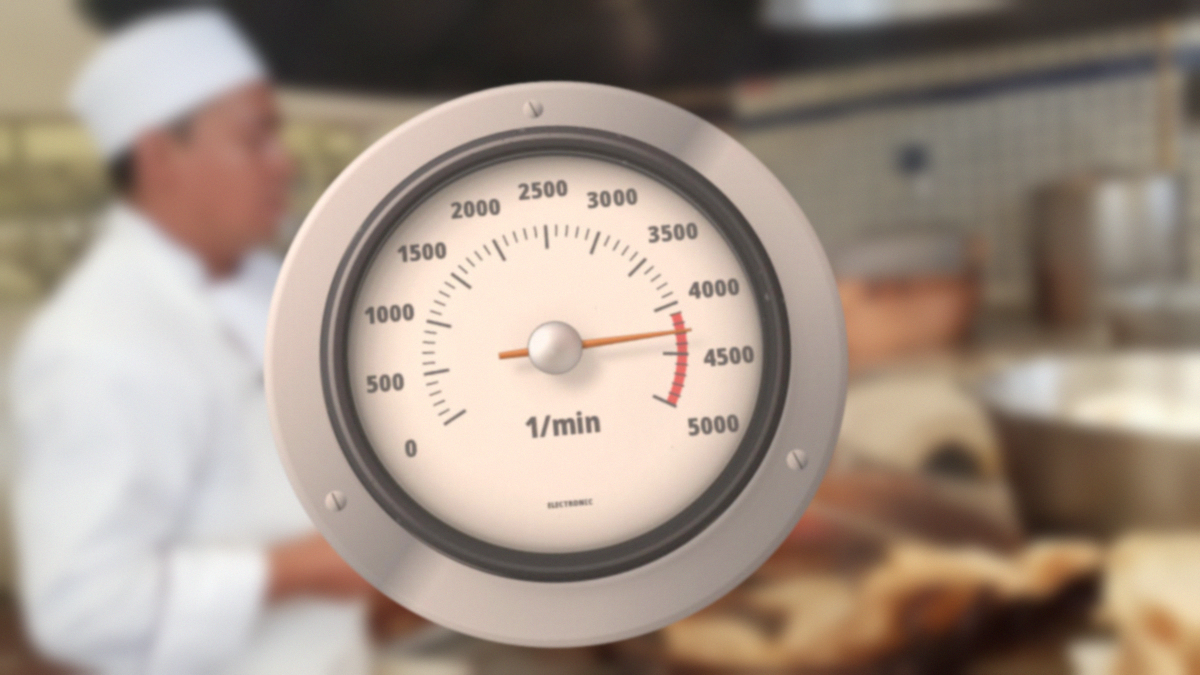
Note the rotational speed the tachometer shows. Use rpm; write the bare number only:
4300
